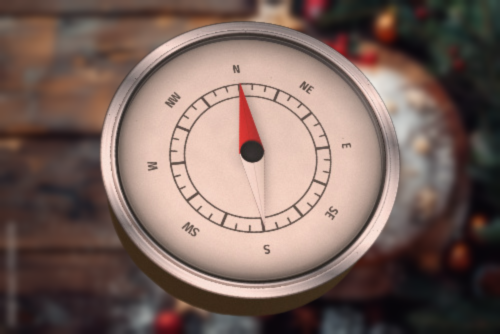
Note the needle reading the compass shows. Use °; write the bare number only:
0
